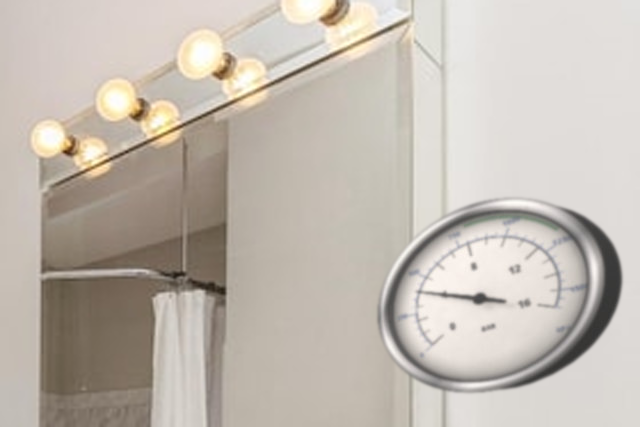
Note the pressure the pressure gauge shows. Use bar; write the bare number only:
4
